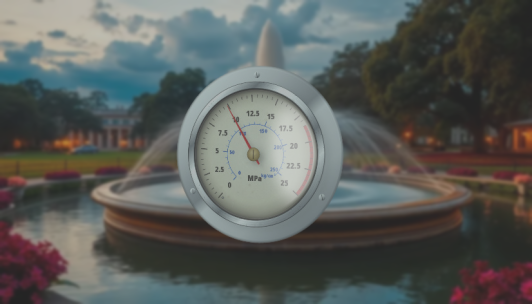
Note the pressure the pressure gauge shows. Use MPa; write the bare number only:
10
